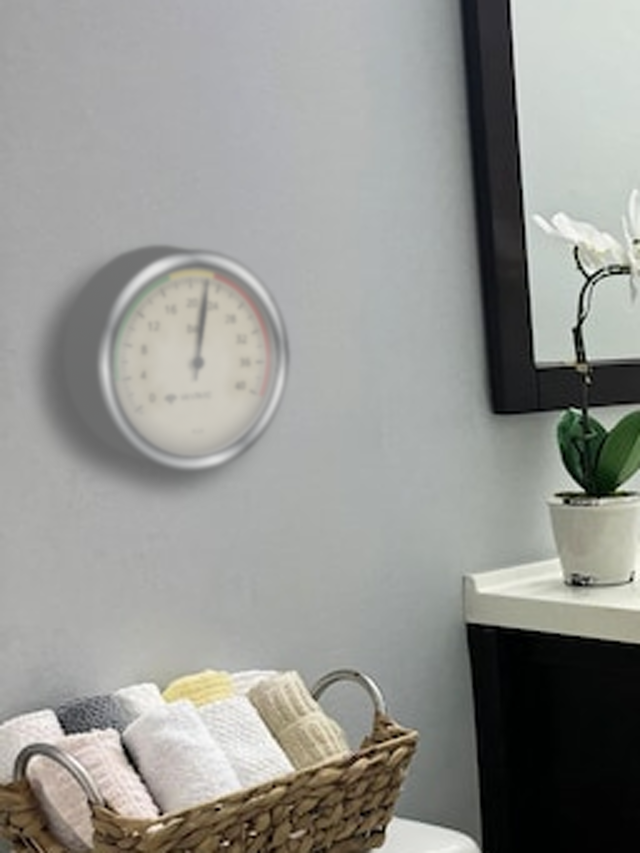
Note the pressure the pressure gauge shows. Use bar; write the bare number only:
22
